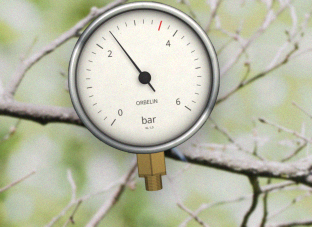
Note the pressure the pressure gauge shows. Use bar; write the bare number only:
2.4
